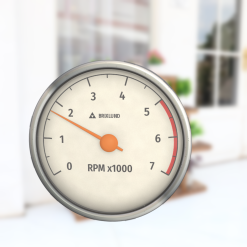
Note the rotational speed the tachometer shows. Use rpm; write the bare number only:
1750
